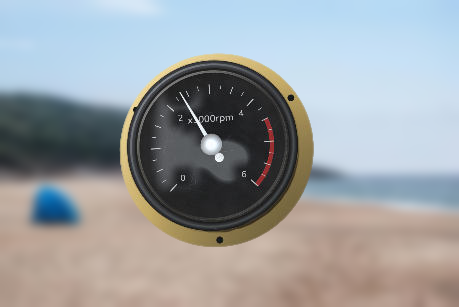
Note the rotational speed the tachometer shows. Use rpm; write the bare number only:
2375
